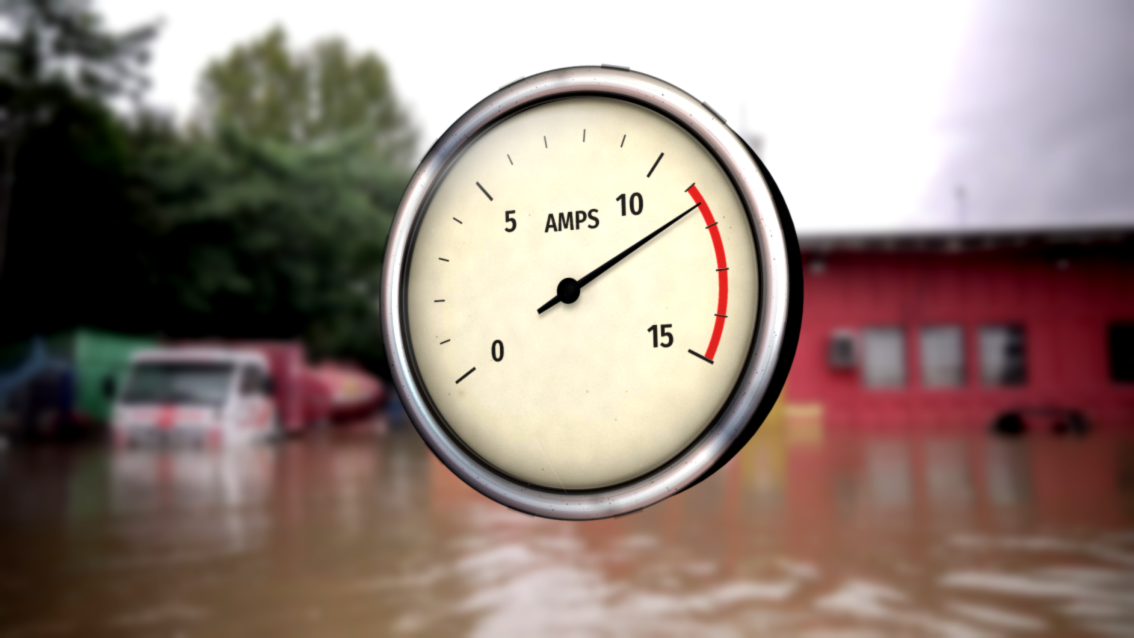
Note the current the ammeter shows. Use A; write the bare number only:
11.5
